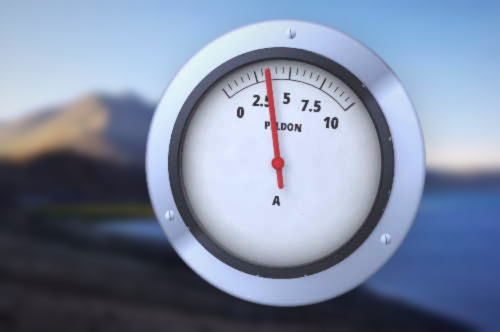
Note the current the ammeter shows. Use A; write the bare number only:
3.5
